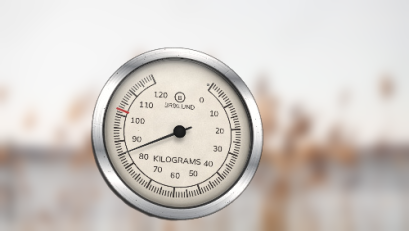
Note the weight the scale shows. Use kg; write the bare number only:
85
